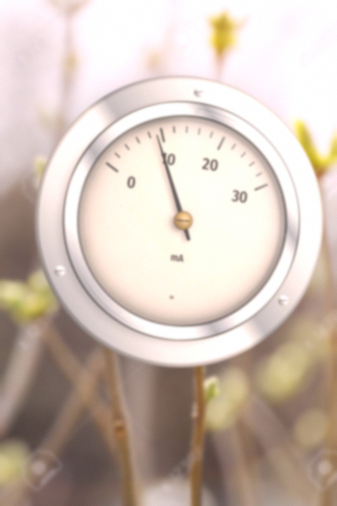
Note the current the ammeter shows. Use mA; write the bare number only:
9
